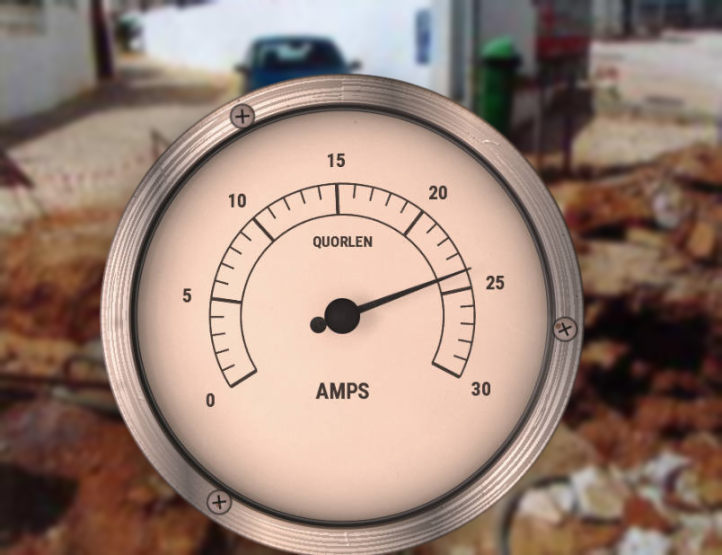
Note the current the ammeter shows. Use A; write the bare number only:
24
